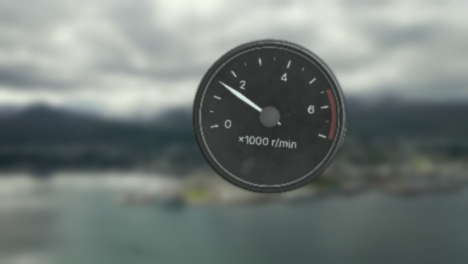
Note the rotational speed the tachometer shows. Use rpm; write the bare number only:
1500
